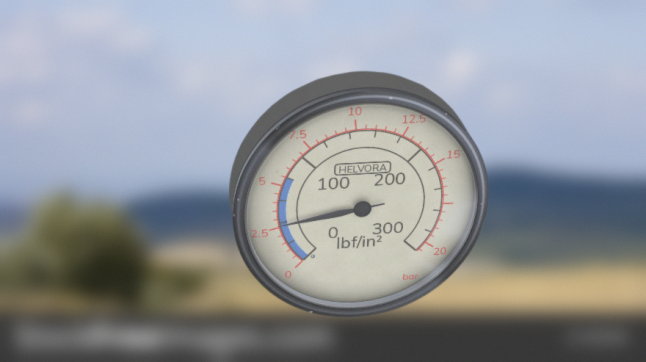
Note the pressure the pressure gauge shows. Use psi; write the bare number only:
40
